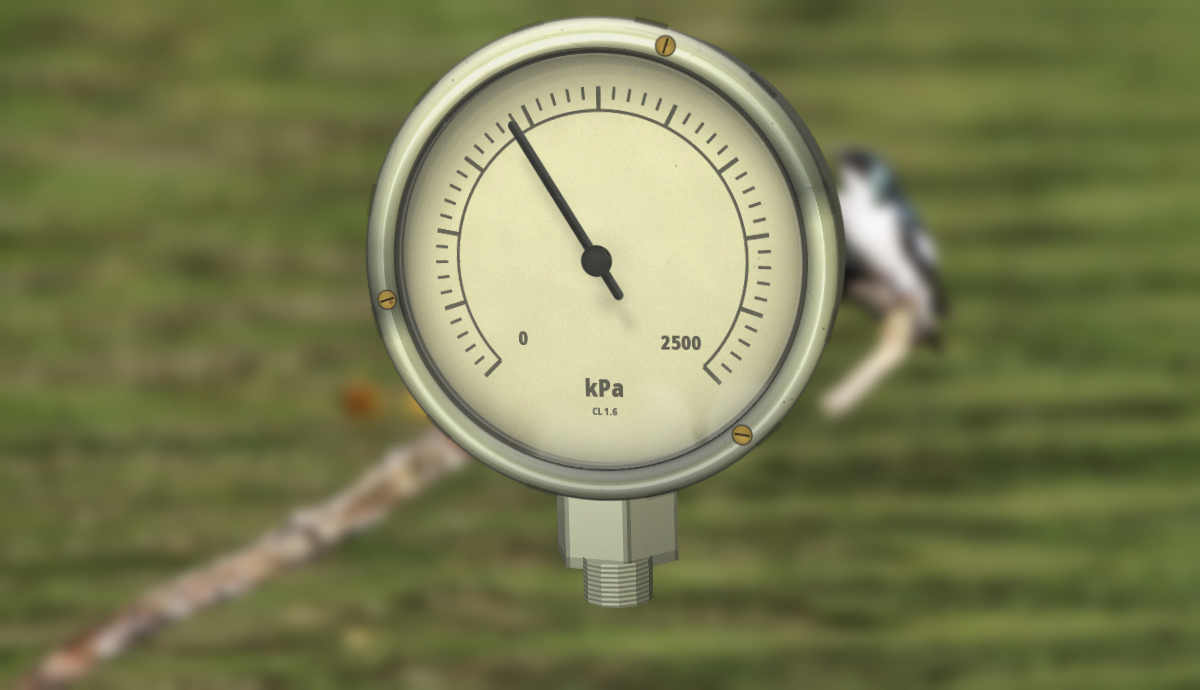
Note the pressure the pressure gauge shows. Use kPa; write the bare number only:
950
